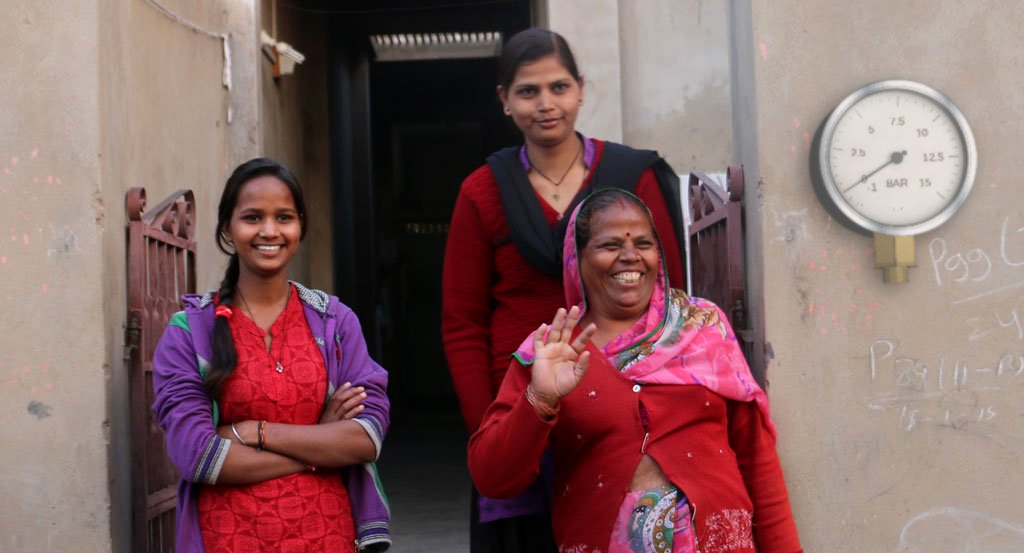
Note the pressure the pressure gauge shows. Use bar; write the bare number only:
0
